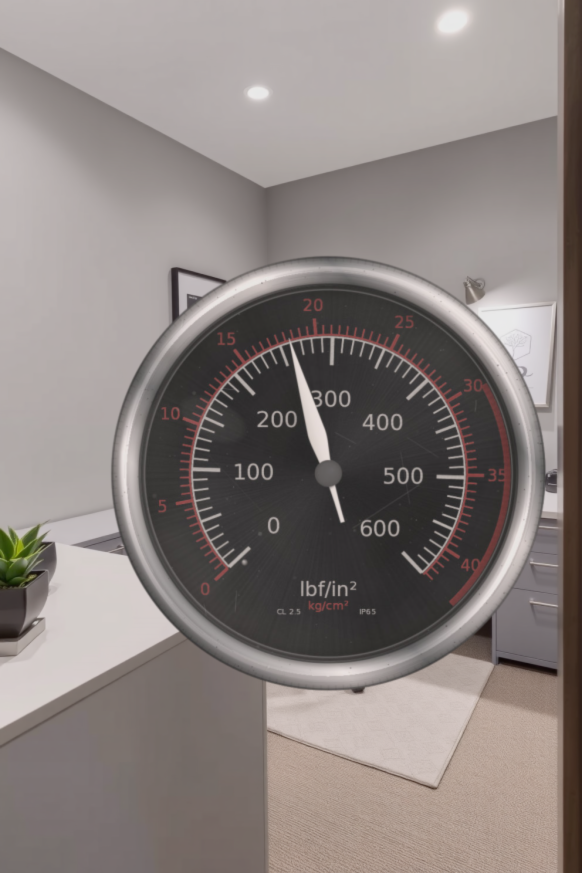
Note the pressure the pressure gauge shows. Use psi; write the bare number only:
260
